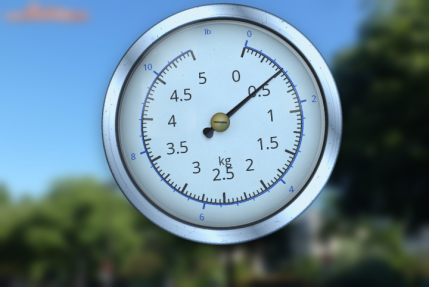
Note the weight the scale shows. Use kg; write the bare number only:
0.5
